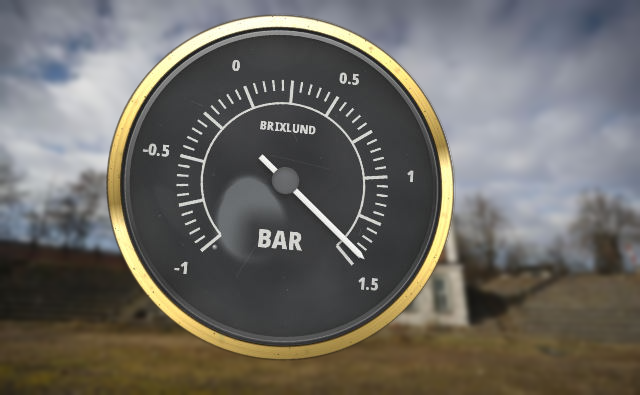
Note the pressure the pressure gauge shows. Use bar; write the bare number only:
1.45
